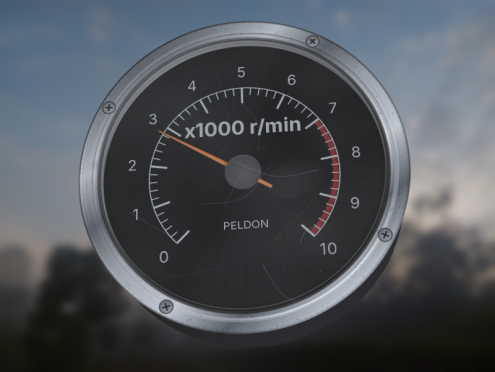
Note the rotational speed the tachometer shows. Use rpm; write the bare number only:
2800
